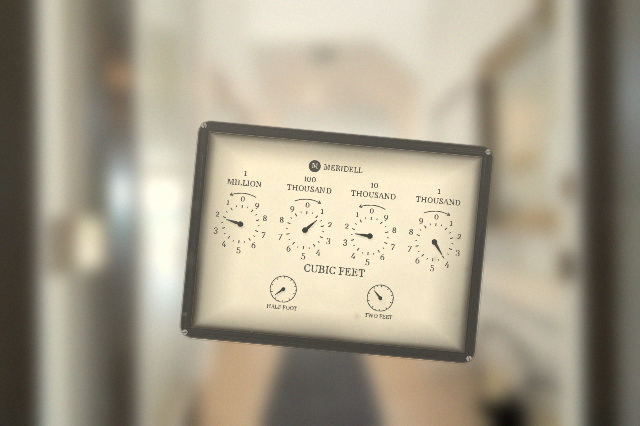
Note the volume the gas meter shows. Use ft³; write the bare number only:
212400
